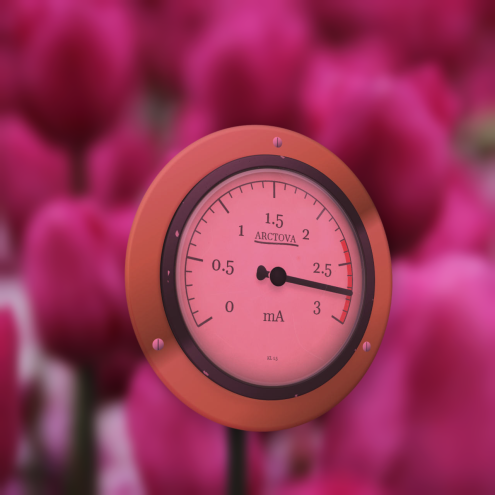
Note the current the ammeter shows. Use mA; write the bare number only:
2.75
